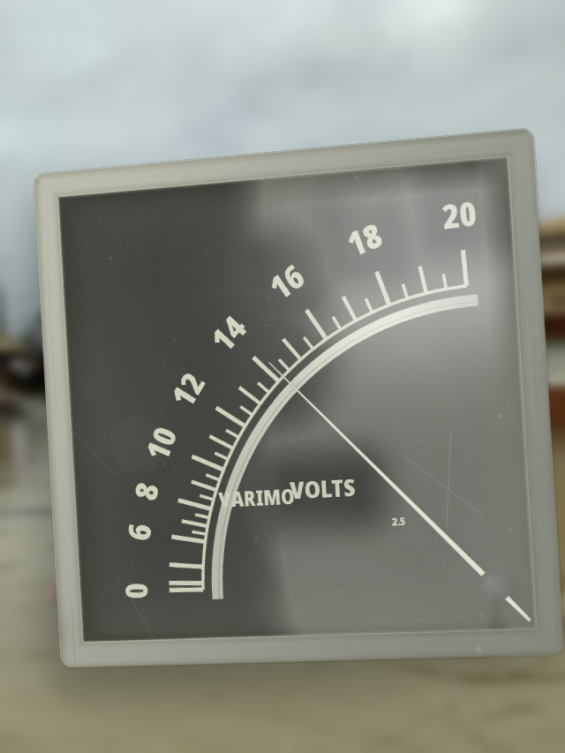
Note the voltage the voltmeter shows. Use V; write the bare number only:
14.25
